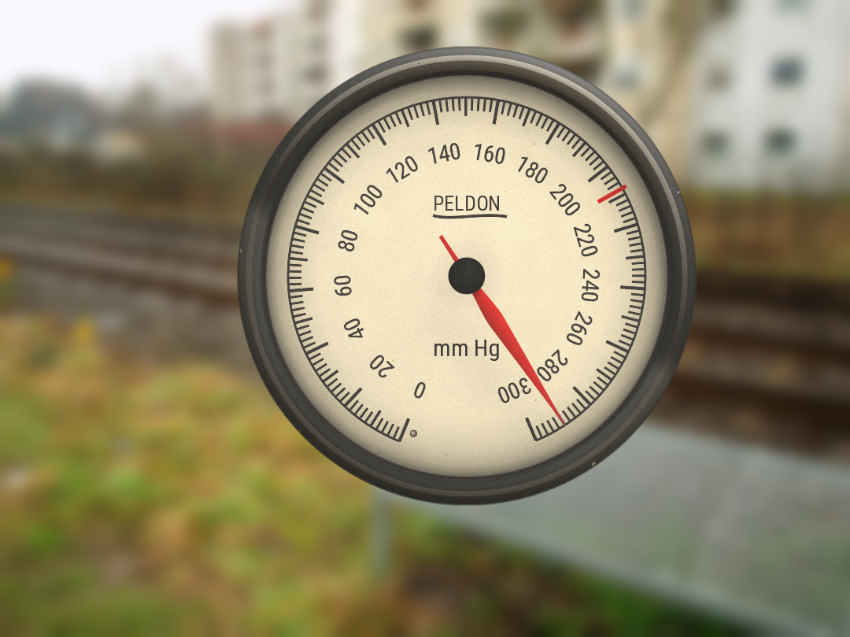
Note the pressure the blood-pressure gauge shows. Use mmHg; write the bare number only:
290
